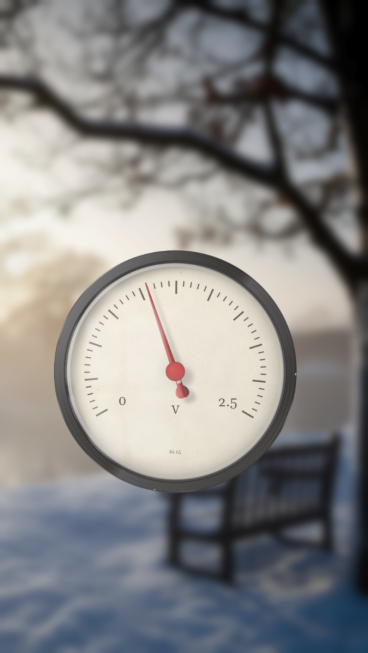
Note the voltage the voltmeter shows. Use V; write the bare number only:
1.05
